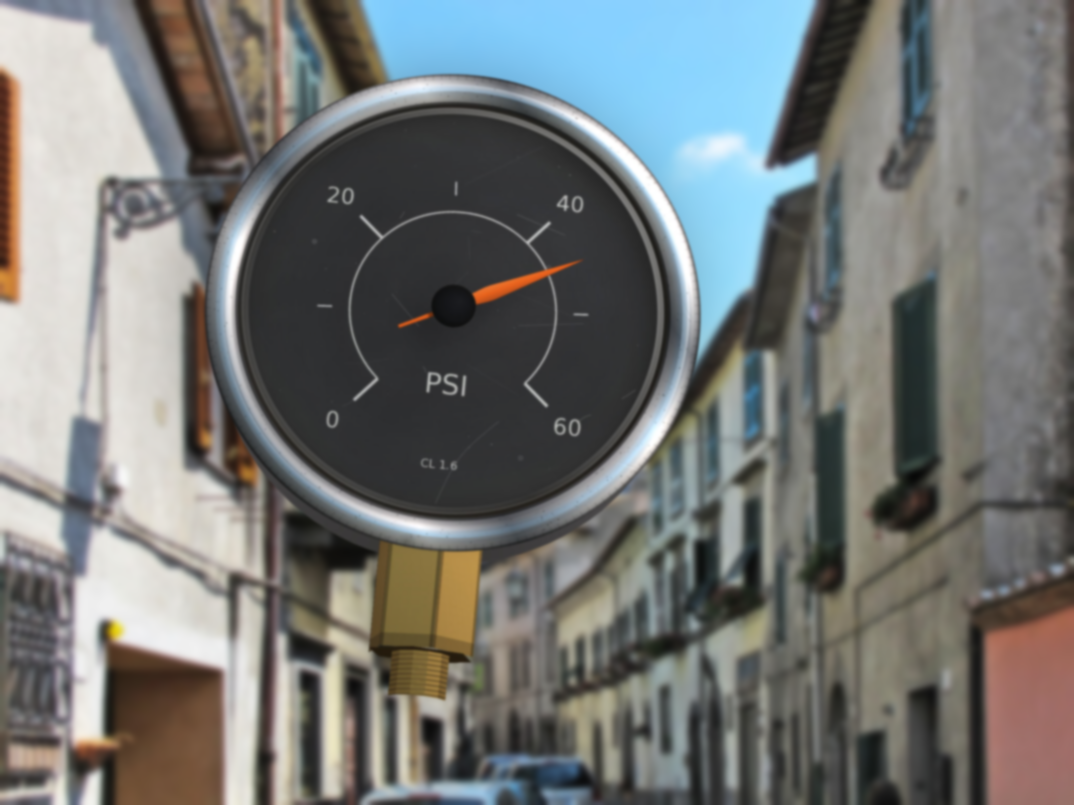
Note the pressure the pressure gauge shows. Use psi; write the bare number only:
45
